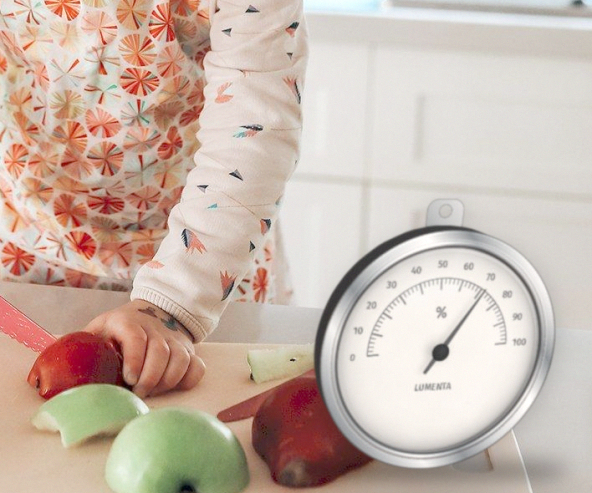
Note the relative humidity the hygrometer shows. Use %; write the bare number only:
70
